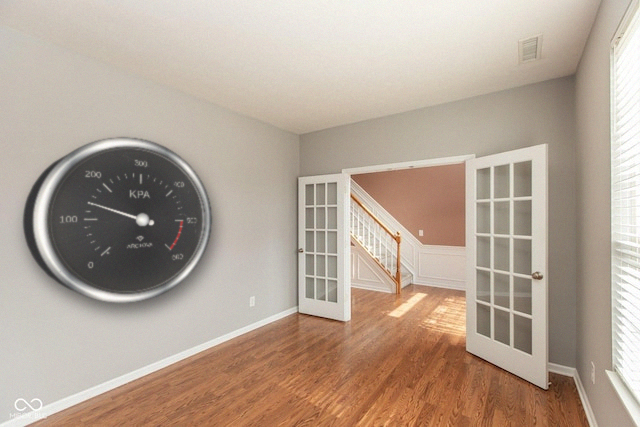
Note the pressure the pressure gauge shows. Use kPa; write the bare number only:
140
